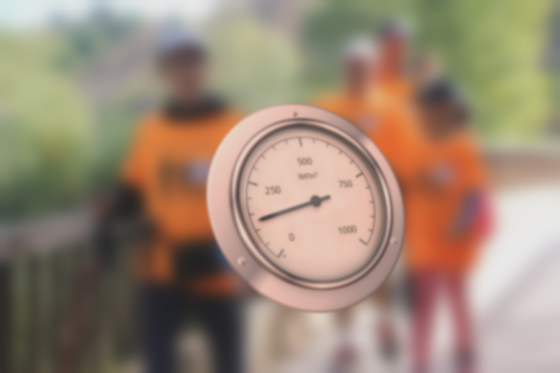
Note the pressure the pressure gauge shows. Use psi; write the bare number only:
125
